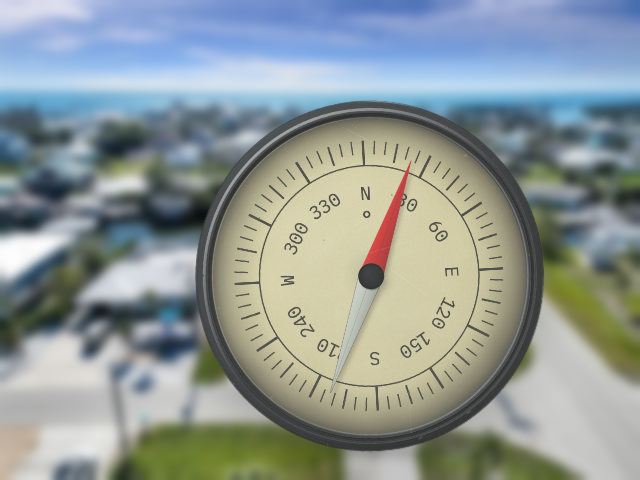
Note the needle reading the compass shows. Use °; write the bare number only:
22.5
